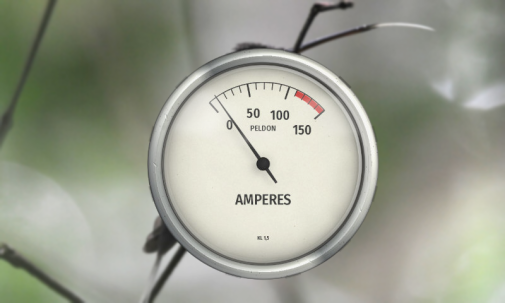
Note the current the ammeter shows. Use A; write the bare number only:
10
